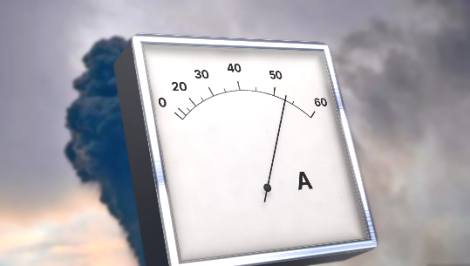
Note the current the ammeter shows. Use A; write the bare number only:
52.5
